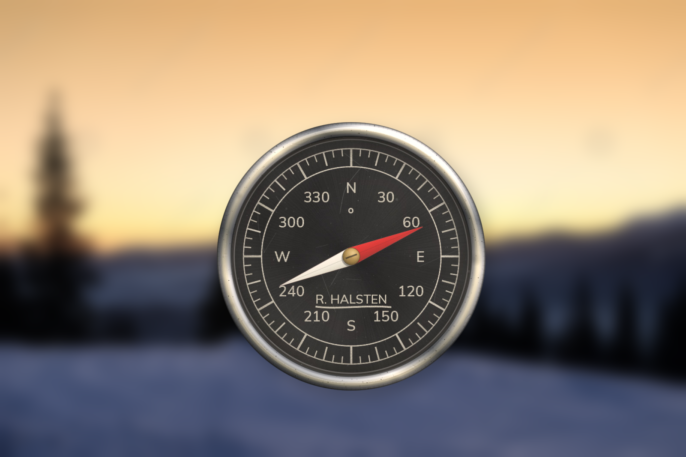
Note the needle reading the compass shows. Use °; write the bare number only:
67.5
